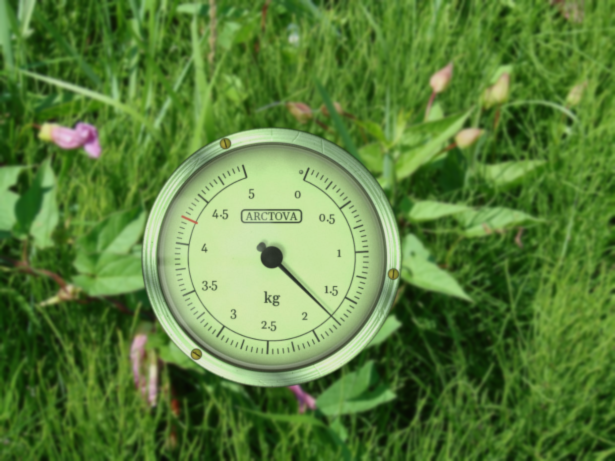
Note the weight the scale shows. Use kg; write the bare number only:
1.75
